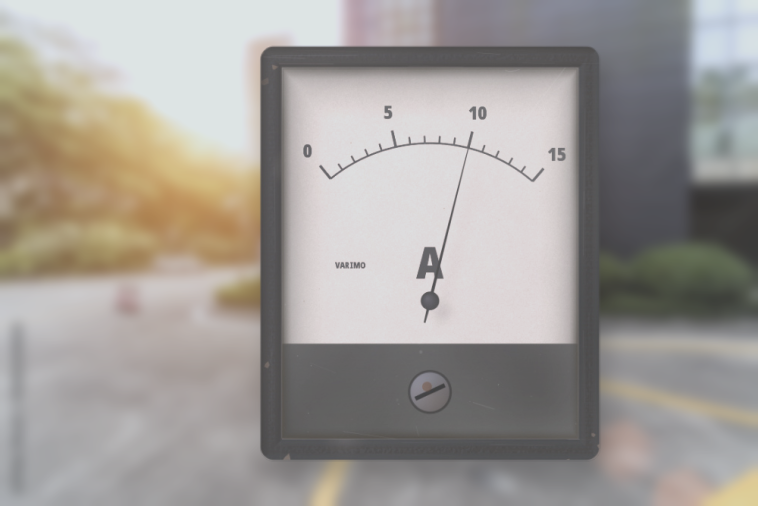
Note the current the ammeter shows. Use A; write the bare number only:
10
